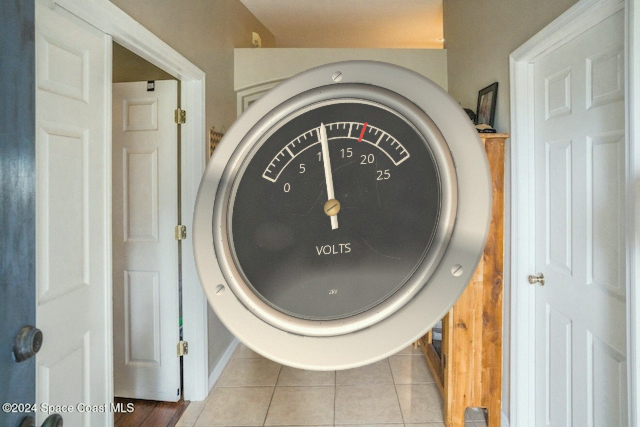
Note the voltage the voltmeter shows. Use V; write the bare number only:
11
